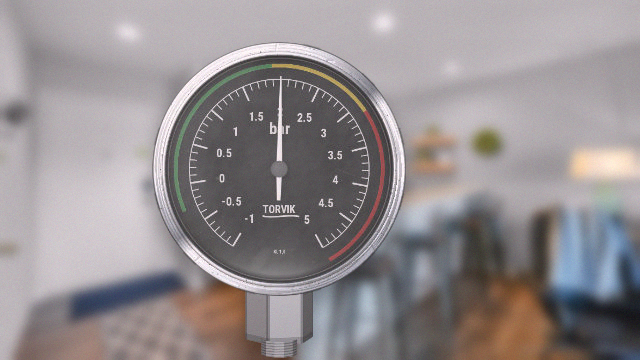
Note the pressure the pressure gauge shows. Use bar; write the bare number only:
2
